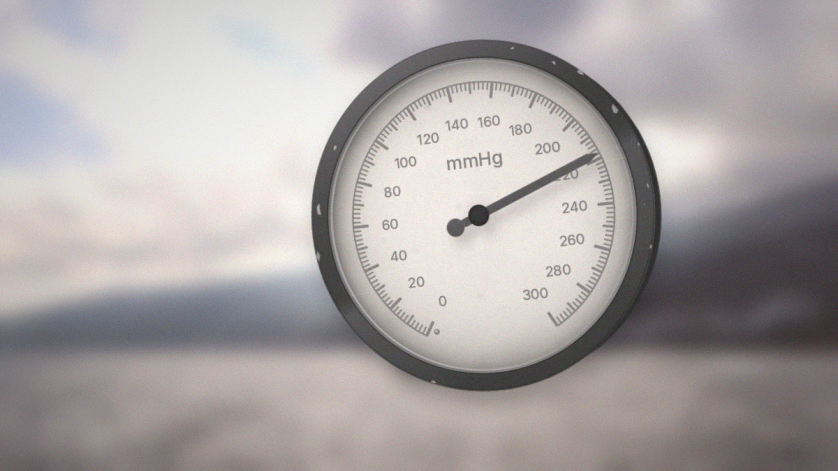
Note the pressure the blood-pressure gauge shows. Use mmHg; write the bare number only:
218
